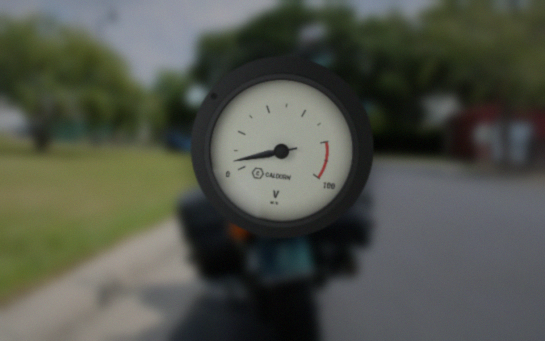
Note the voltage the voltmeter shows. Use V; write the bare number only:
5
